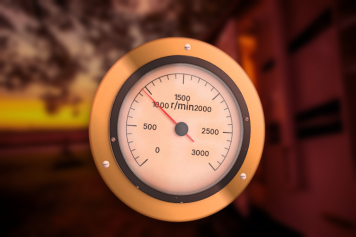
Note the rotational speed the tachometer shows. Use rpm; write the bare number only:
950
